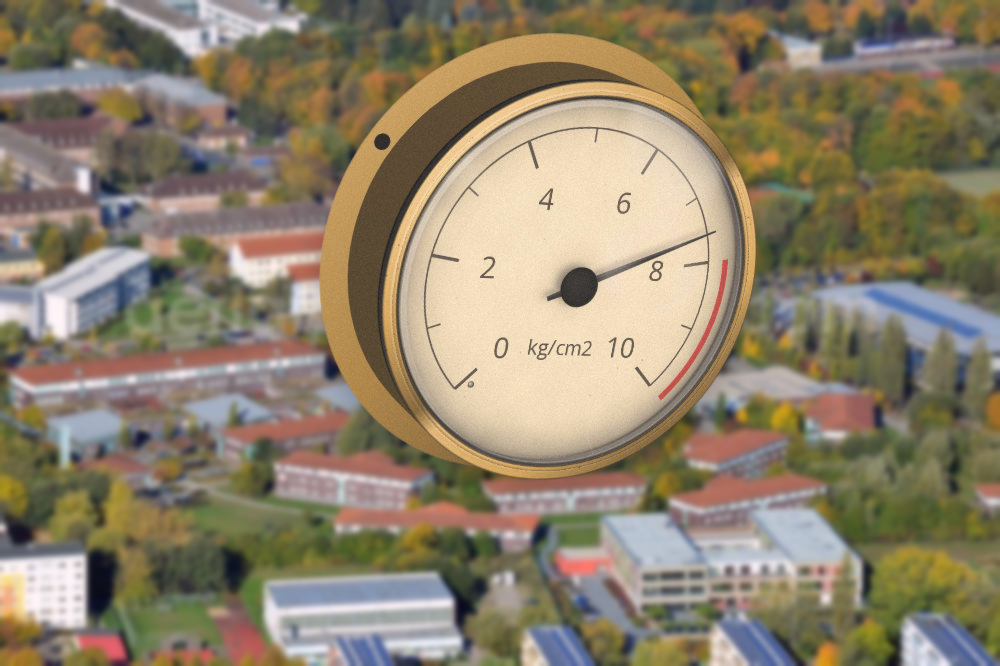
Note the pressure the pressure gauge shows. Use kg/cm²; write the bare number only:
7.5
